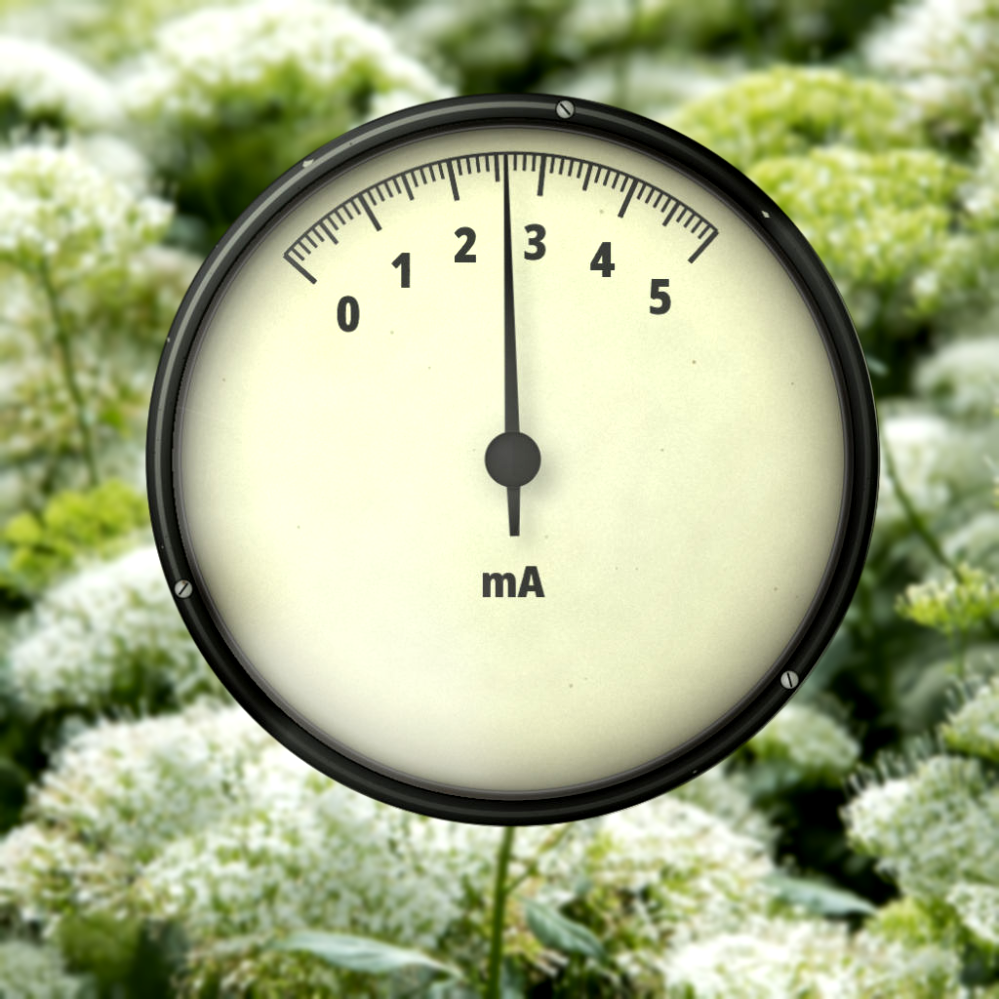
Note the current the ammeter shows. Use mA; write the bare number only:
2.6
